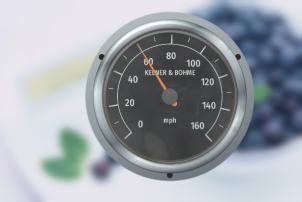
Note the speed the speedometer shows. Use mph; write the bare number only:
60
